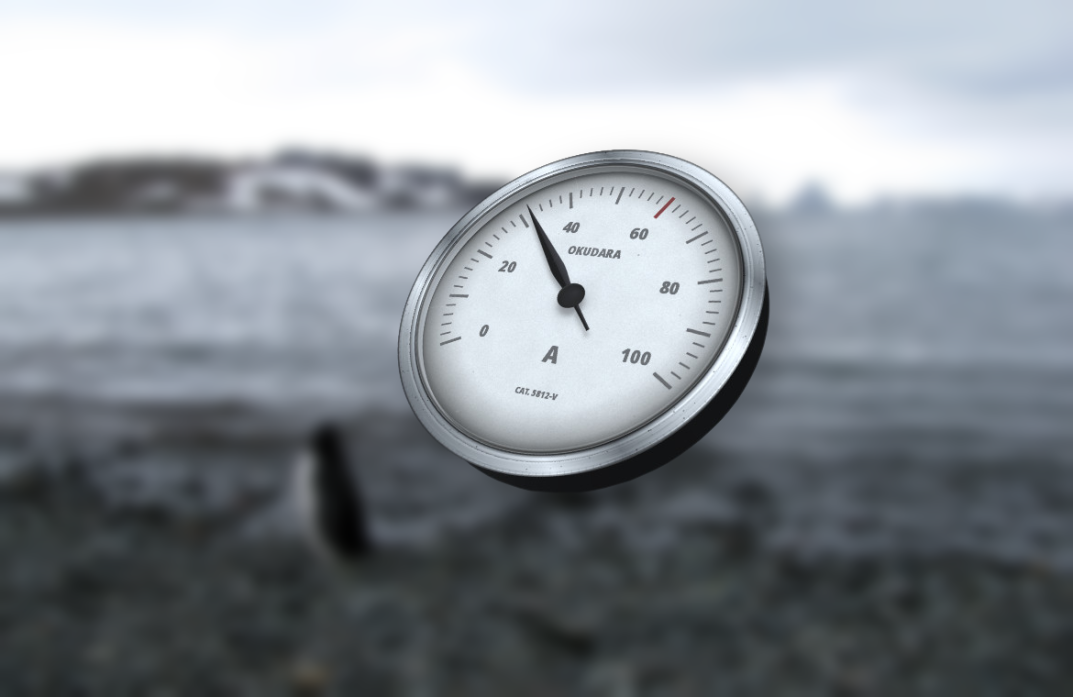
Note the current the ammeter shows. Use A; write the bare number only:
32
